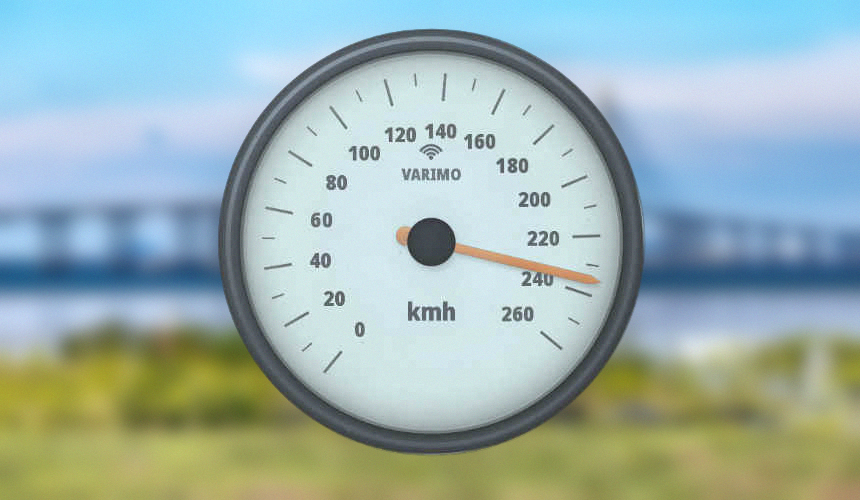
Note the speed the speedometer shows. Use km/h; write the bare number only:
235
